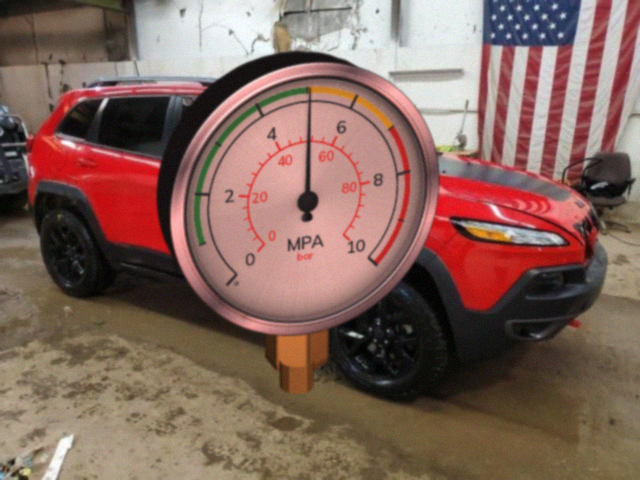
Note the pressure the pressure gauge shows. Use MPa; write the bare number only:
5
